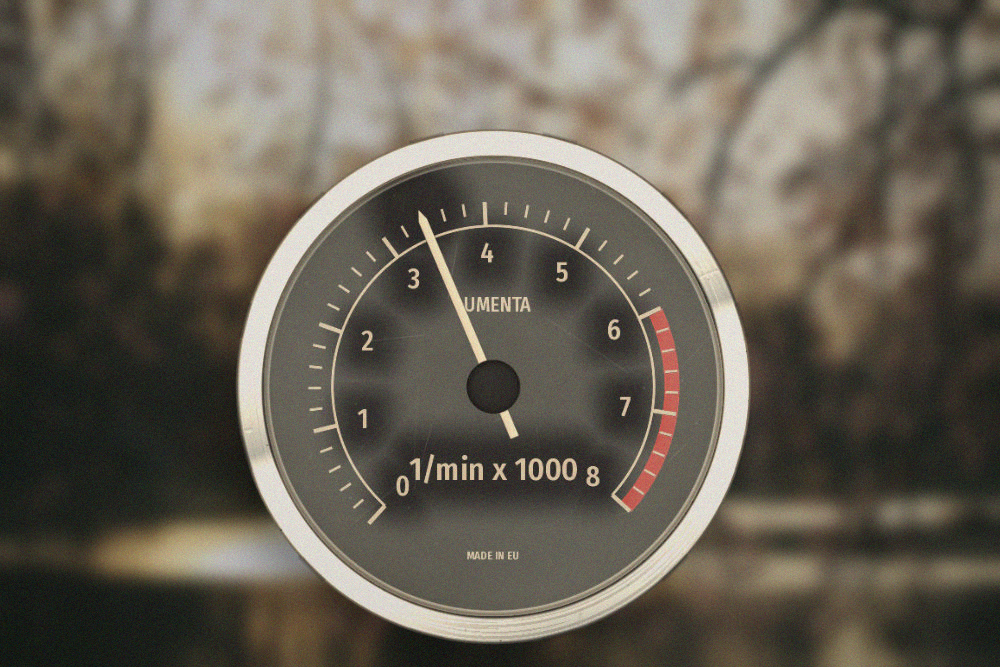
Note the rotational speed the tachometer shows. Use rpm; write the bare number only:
3400
